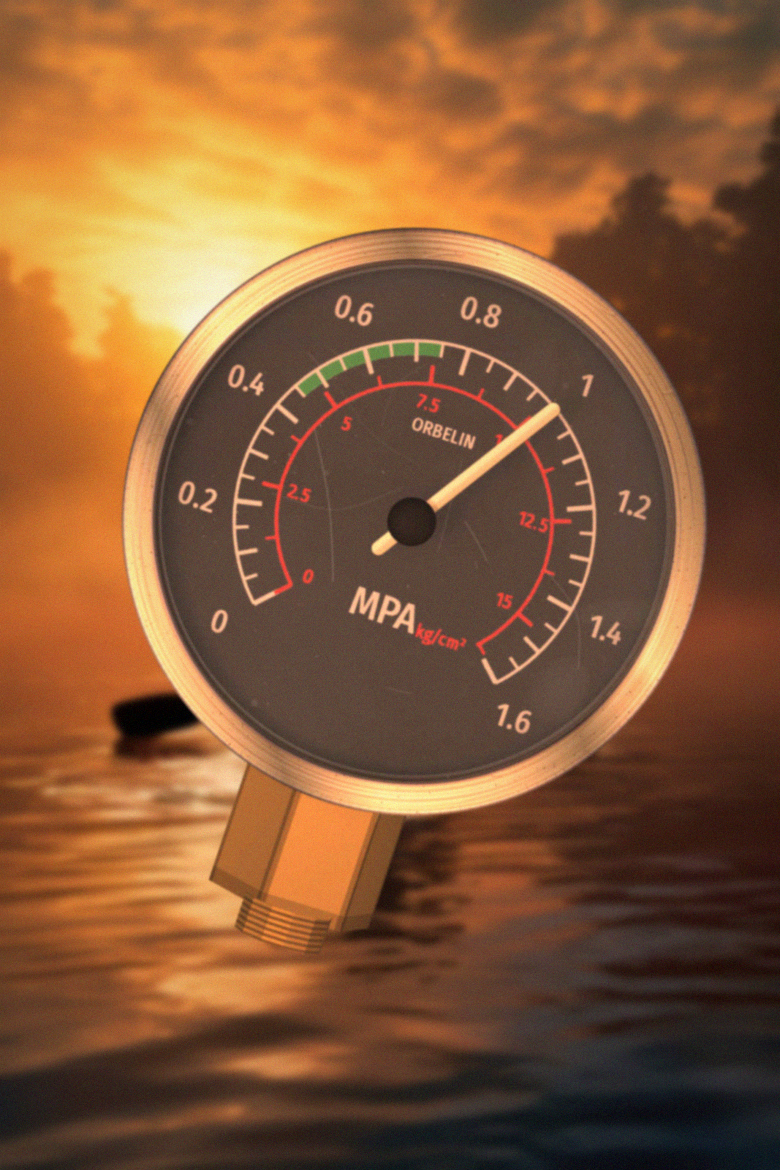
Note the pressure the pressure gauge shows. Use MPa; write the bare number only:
1
